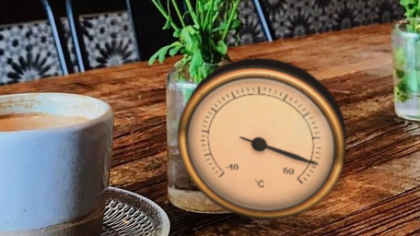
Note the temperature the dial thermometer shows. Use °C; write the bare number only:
50
